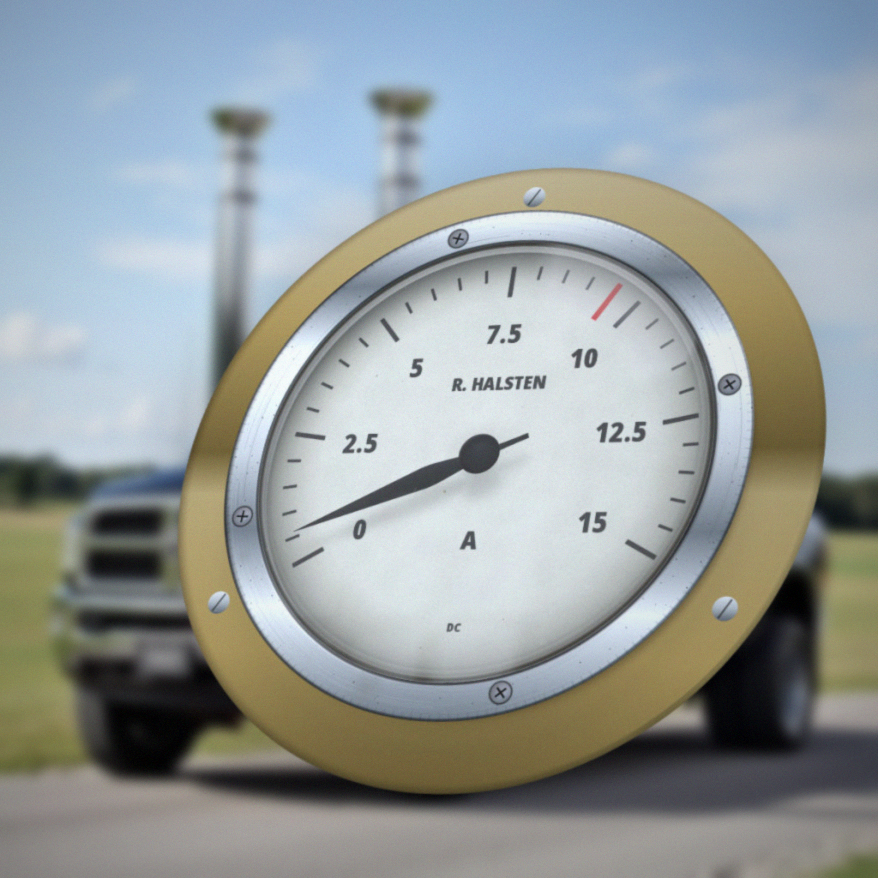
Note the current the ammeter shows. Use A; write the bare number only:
0.5
